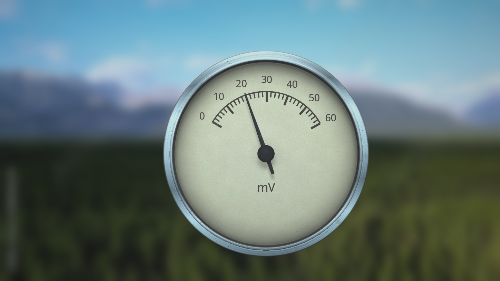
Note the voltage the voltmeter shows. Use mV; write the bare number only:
20
